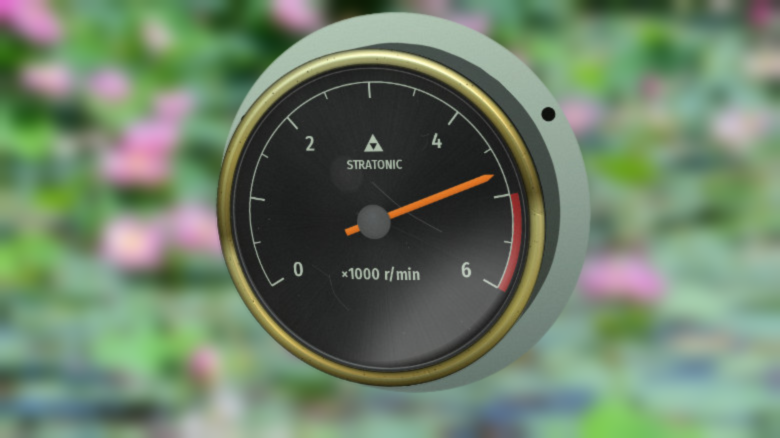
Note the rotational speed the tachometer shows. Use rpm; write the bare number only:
4750
